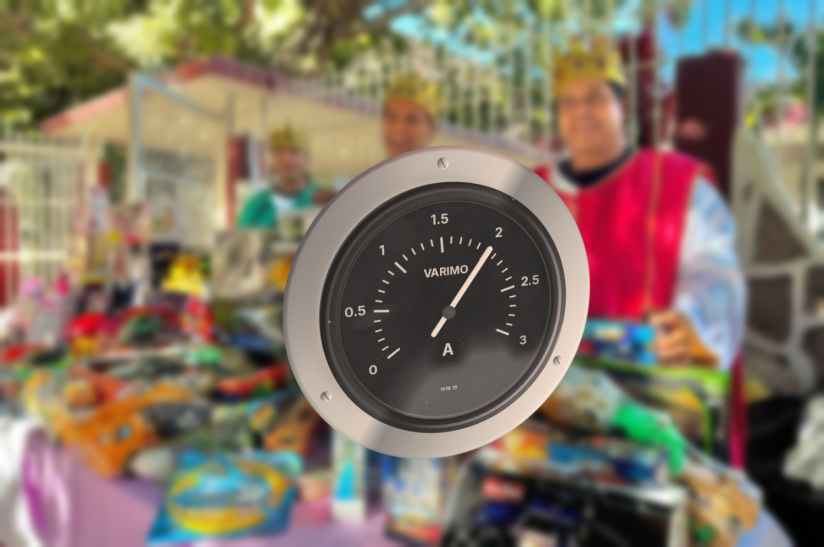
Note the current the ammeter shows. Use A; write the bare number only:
2
